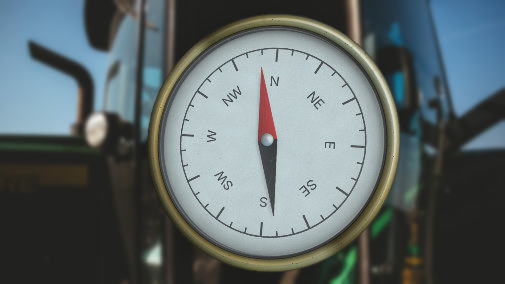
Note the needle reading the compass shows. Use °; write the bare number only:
350
